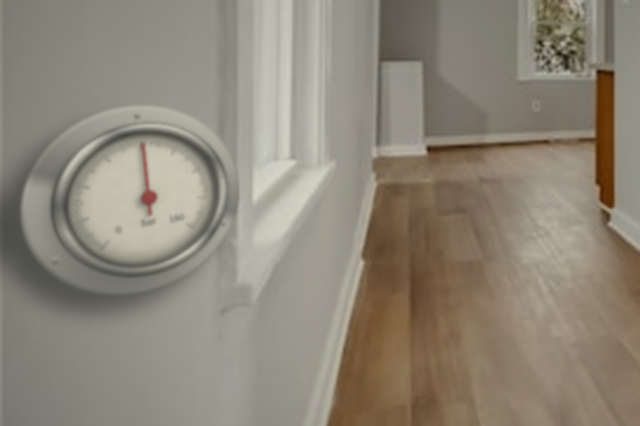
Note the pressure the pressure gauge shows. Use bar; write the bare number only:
80
